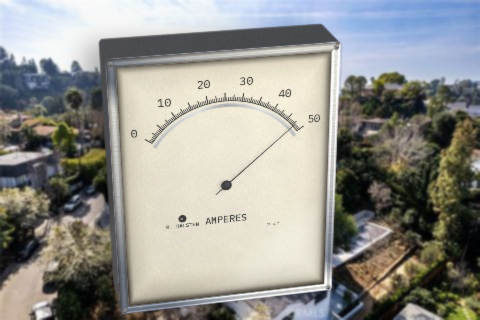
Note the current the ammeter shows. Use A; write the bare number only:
47.5
